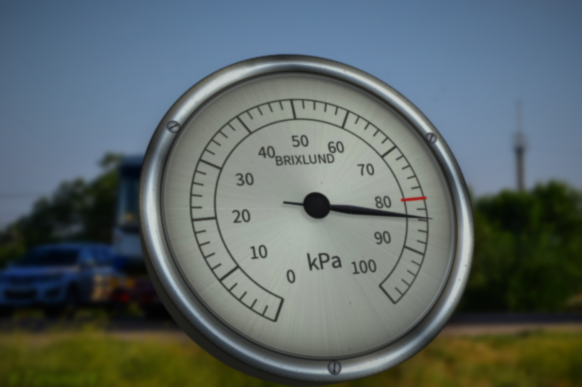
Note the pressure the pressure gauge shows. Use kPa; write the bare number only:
84
